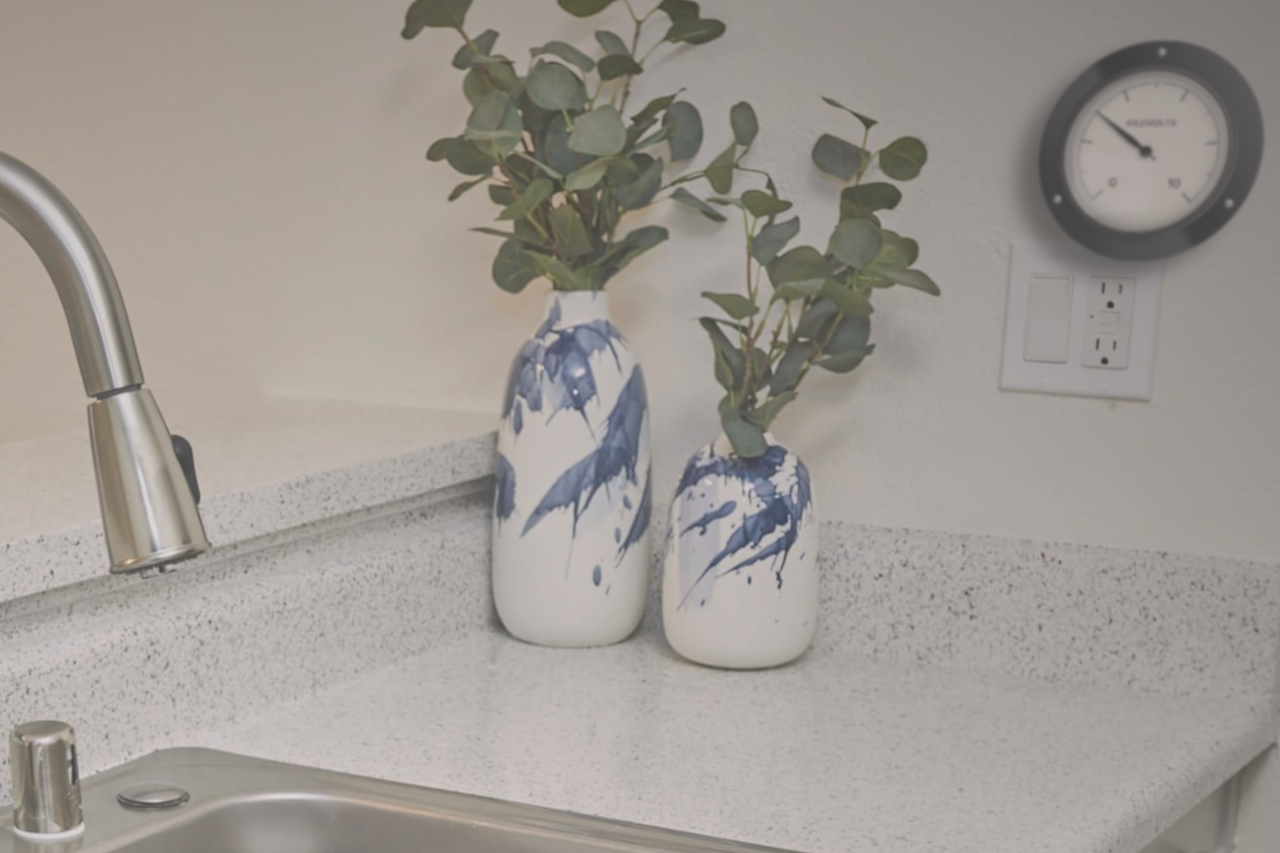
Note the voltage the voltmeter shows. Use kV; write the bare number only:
3
